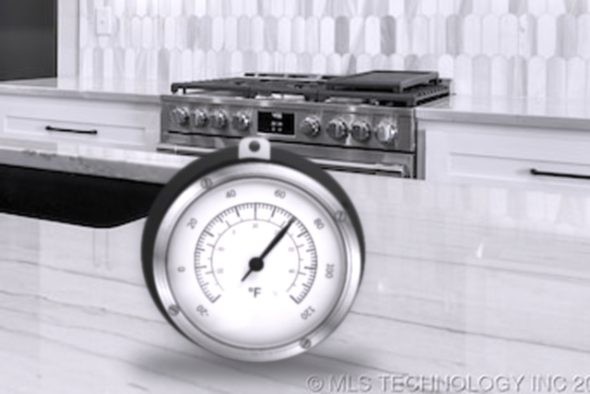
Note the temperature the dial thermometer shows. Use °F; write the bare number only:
70
